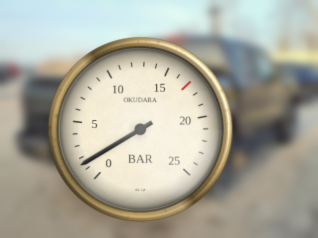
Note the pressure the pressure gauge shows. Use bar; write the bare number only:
1.5
